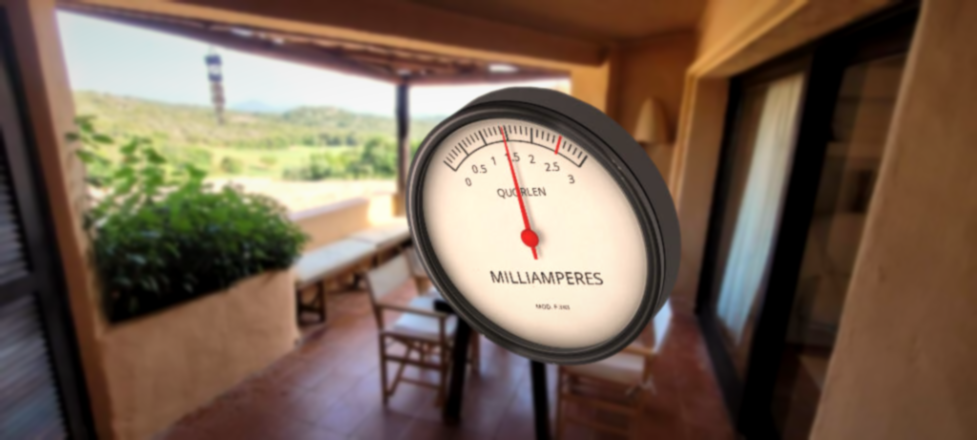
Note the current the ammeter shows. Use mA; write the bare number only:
1.5
